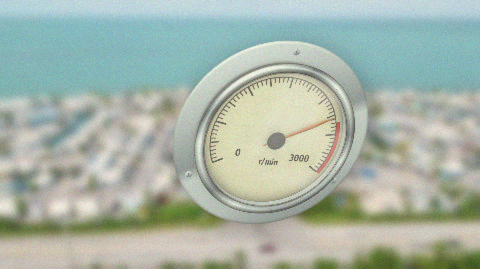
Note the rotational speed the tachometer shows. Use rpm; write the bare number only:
2250
